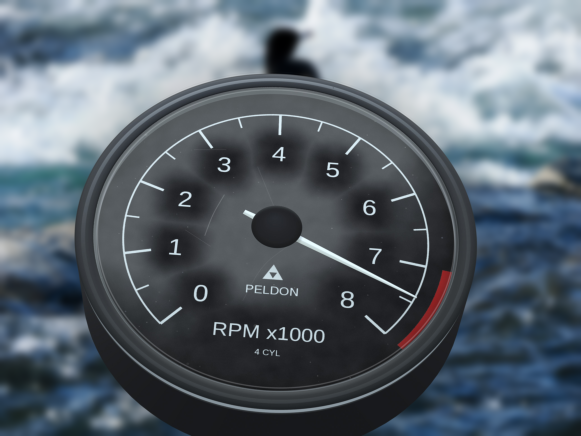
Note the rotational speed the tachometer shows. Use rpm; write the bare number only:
7500
